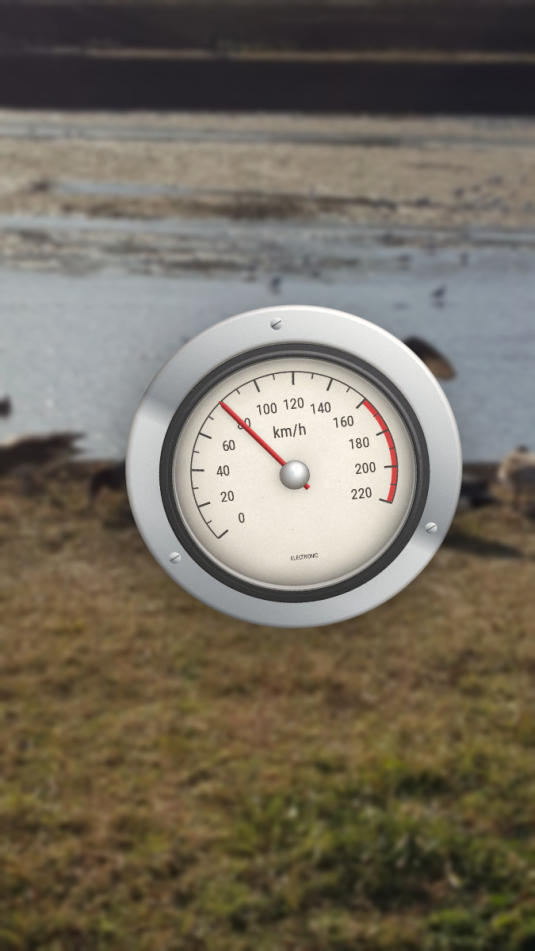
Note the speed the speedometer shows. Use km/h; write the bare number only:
80
